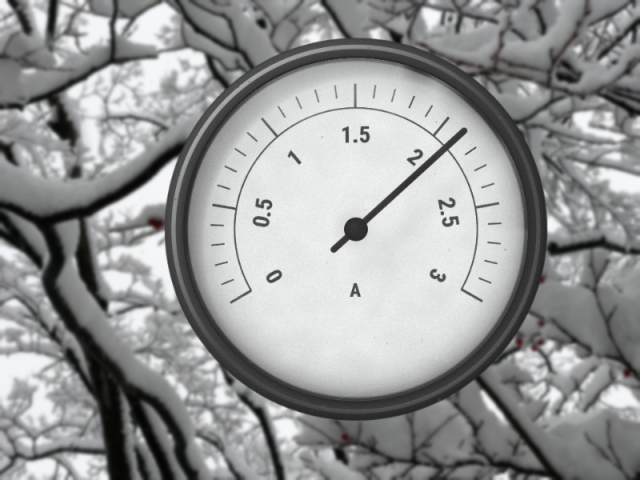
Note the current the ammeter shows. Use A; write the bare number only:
2.1
